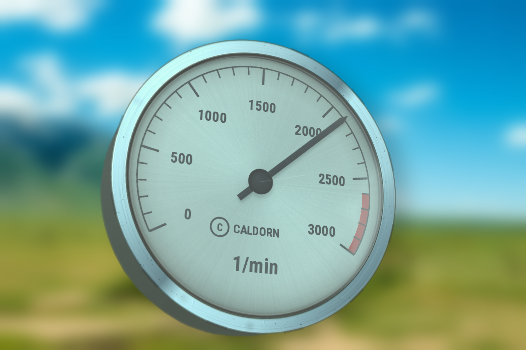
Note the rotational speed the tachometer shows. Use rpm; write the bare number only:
2100
